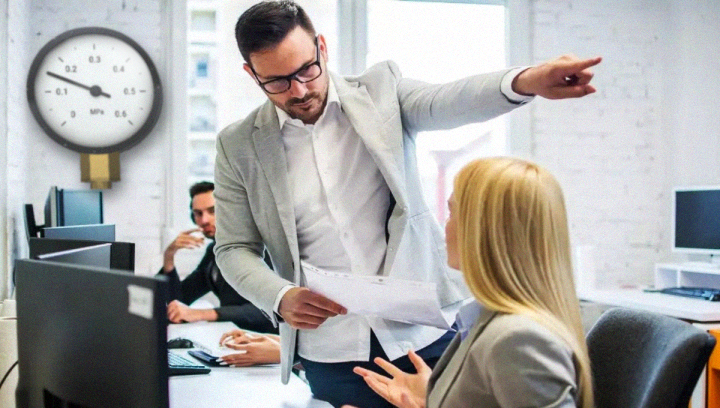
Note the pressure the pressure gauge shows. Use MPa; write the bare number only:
0.15
